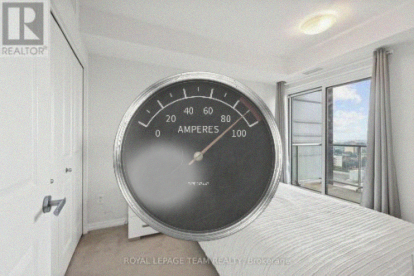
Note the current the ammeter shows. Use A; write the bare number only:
90
